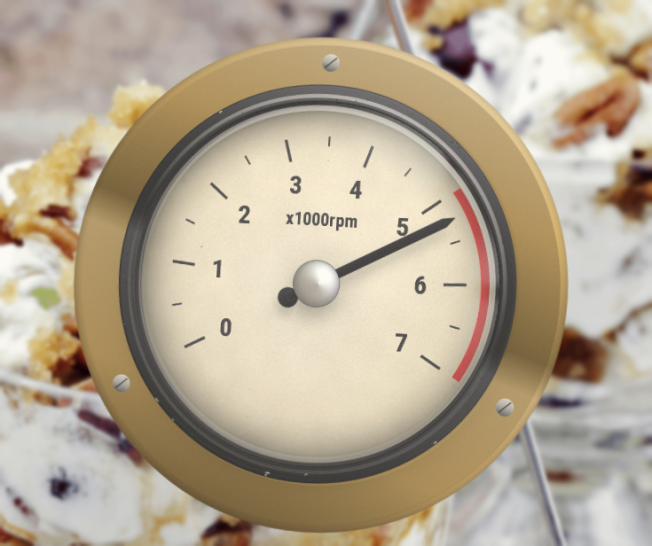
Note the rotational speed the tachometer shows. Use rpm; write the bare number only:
5250
